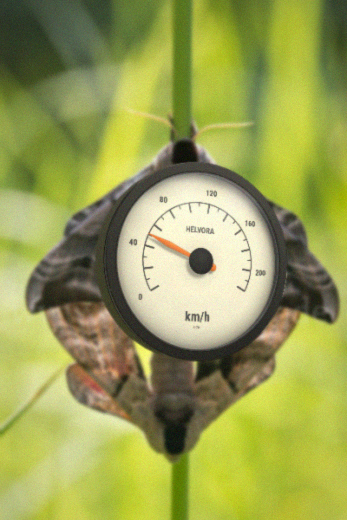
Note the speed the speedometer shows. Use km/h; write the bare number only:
50
